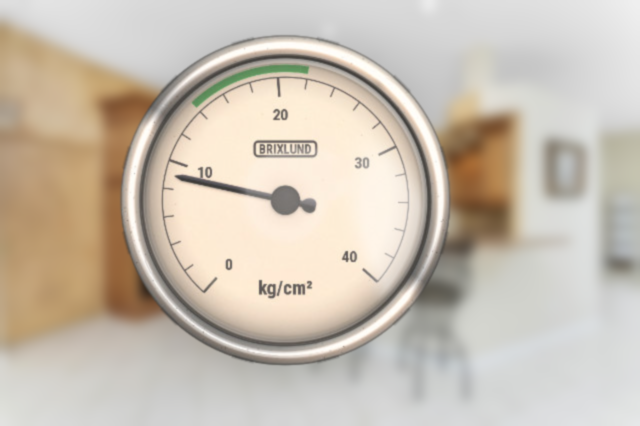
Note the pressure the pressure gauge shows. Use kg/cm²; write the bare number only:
9
